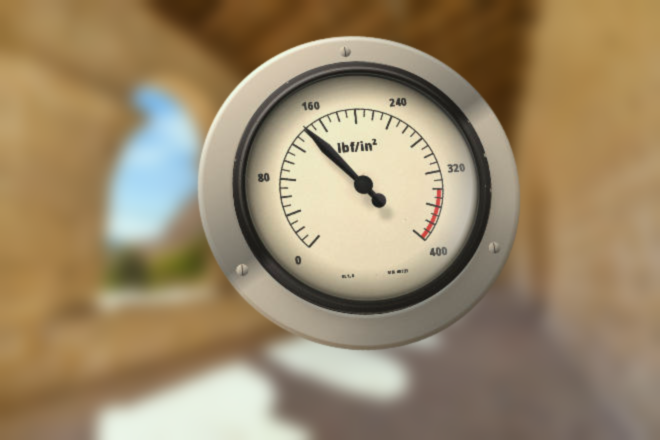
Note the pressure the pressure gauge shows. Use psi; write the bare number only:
140
